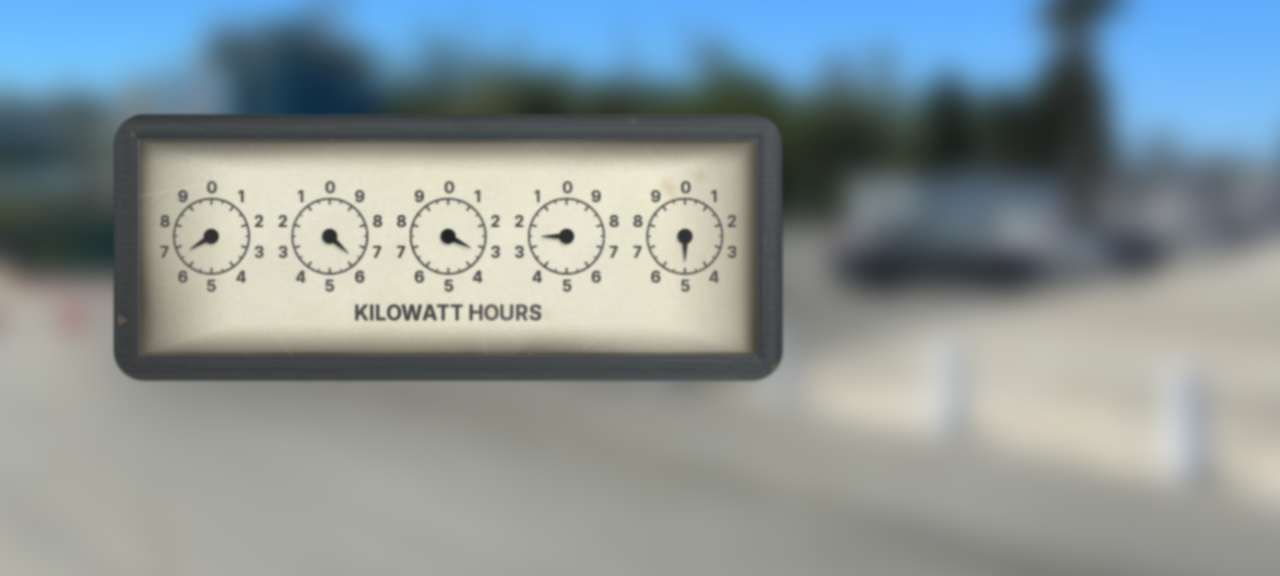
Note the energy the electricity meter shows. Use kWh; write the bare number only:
66325
